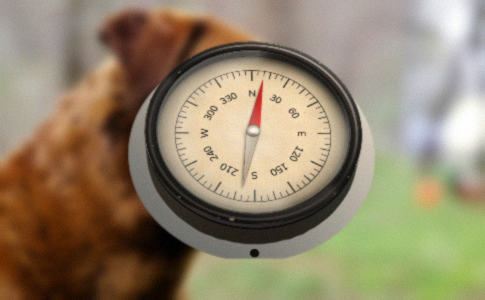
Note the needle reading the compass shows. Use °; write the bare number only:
10
